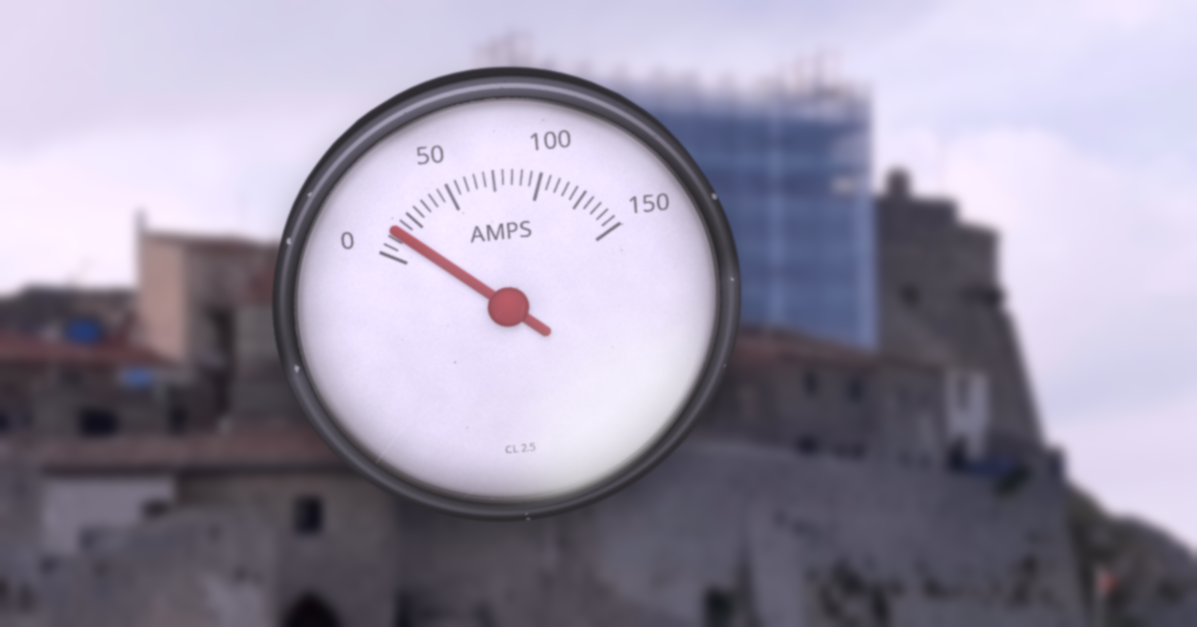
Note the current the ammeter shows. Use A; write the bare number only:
15
